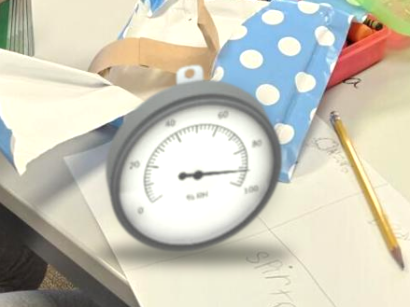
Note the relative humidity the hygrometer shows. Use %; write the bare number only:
90
